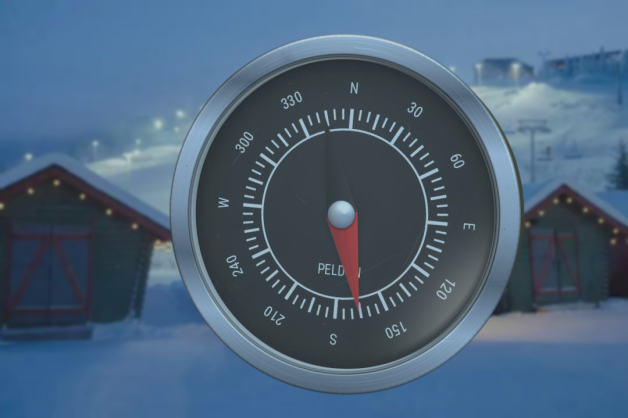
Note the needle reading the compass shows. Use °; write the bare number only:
165
